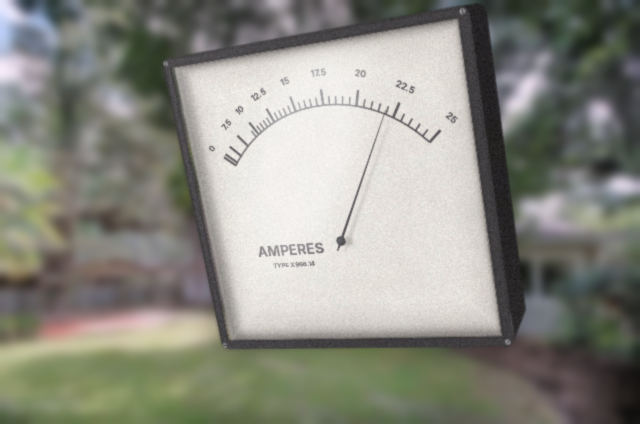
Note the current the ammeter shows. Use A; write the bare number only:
22
